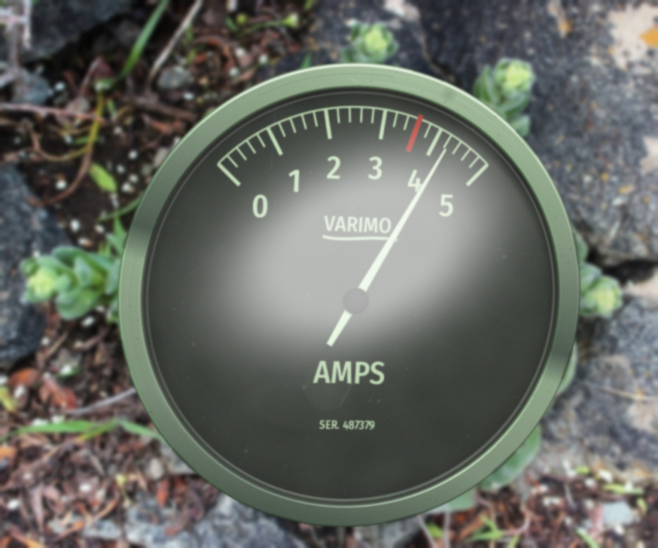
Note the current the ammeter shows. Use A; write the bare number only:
4.2
